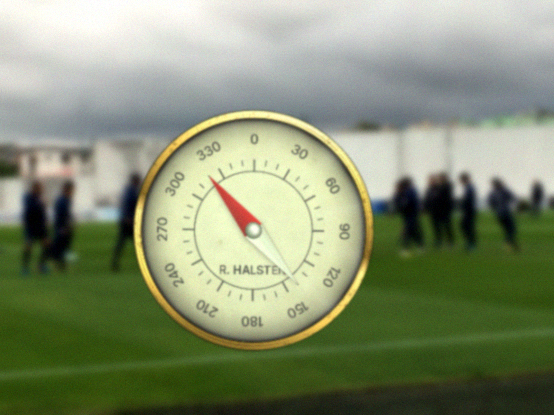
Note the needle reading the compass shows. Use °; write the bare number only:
320
